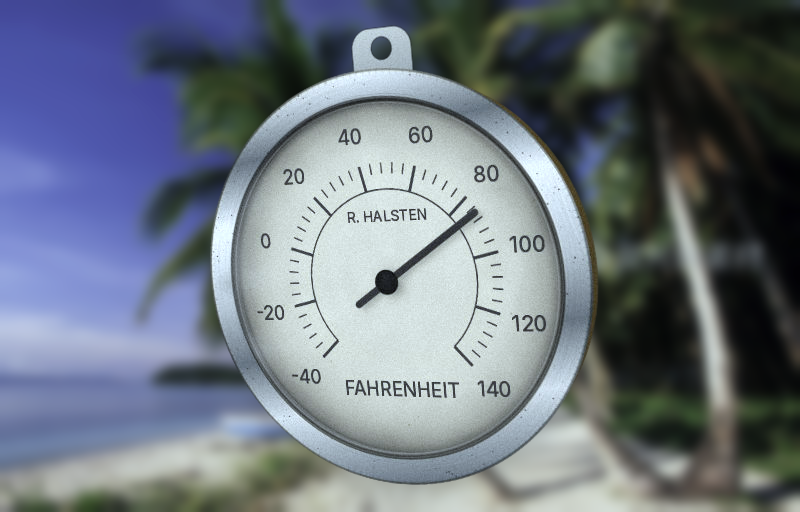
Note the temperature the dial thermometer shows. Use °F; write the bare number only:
86
